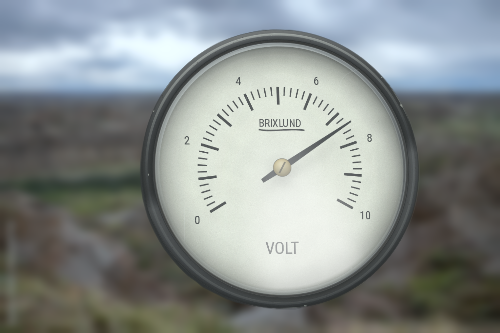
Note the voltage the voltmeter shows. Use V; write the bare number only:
7.4
